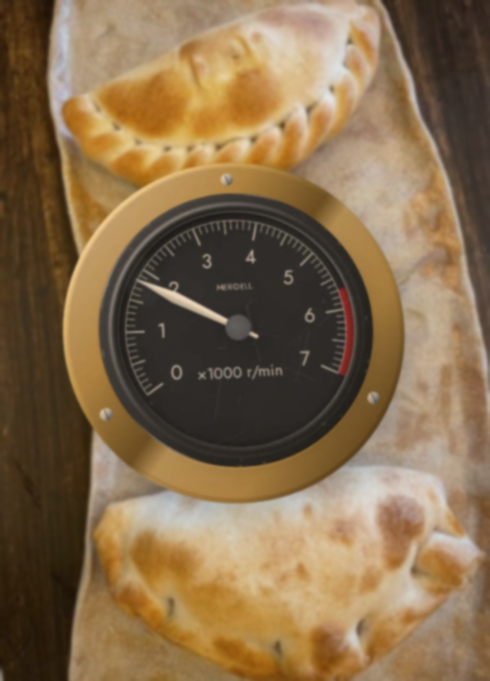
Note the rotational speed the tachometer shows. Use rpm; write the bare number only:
1800
